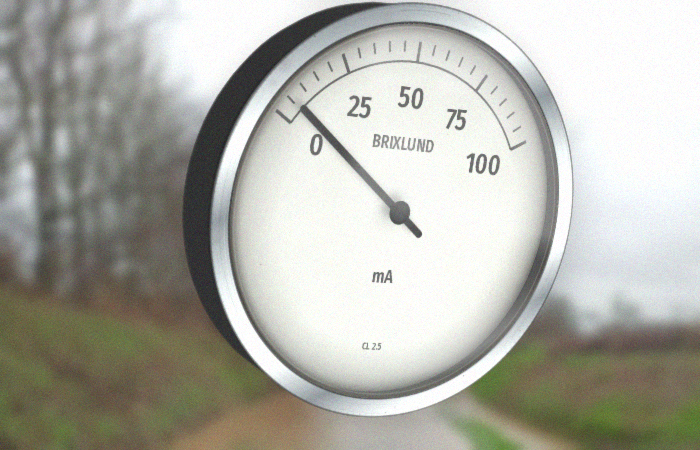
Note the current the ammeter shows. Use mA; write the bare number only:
5
